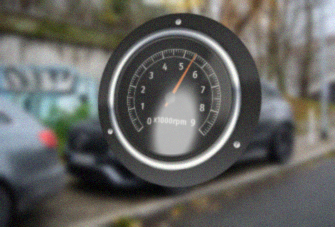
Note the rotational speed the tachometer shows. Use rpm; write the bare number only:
5500
